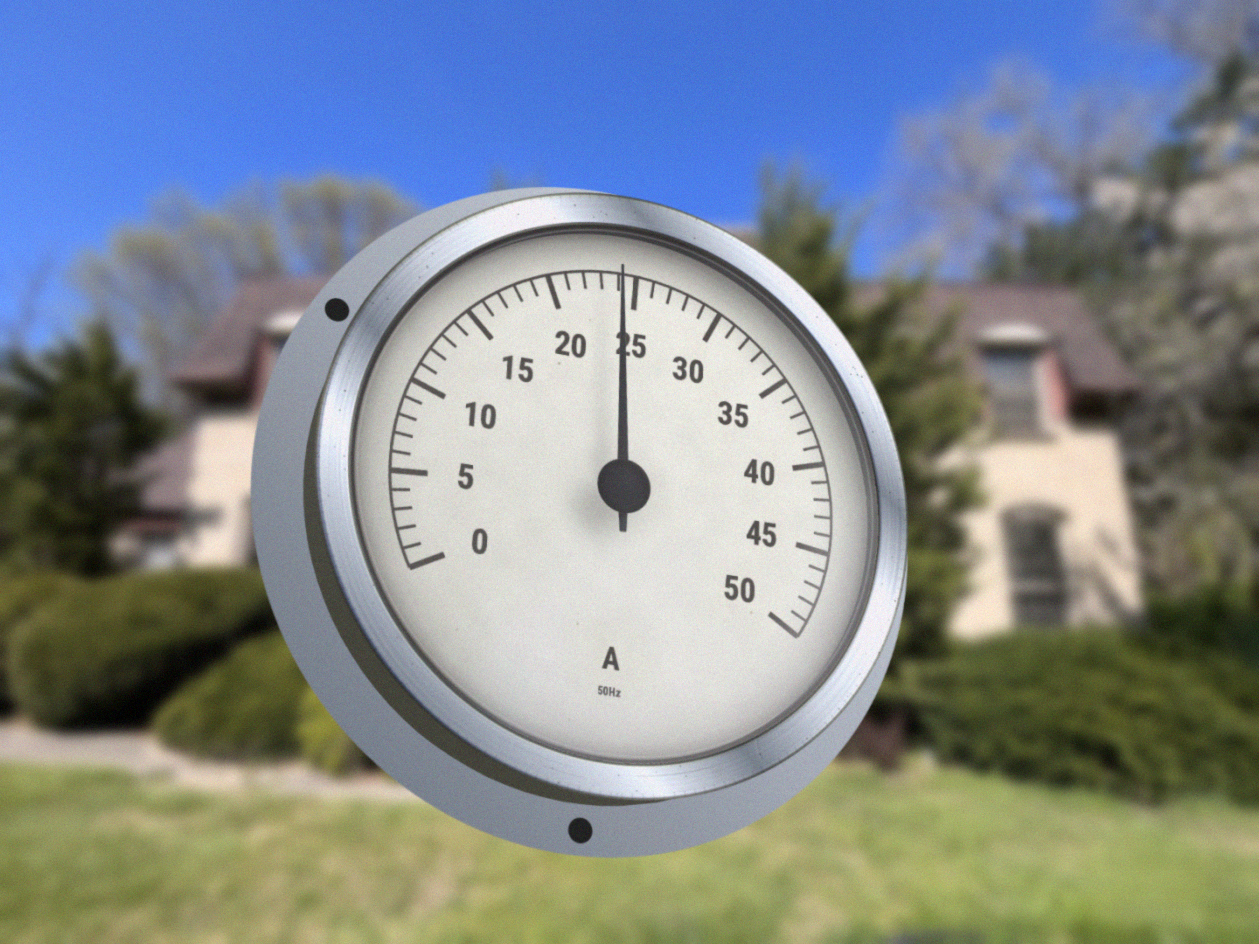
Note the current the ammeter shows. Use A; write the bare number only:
24
